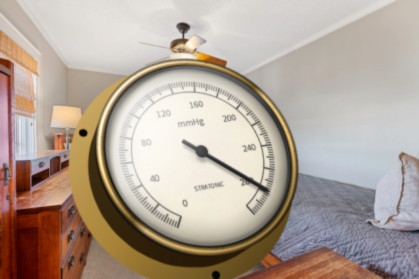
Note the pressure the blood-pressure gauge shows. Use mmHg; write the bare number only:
280
